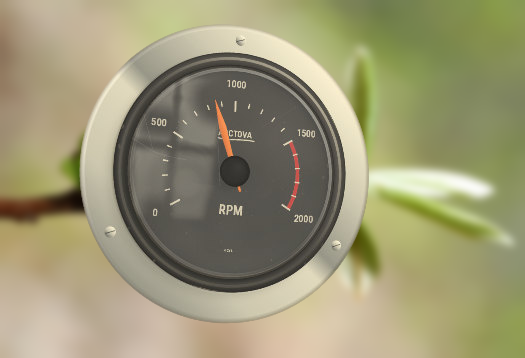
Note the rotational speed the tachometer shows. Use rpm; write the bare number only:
850
